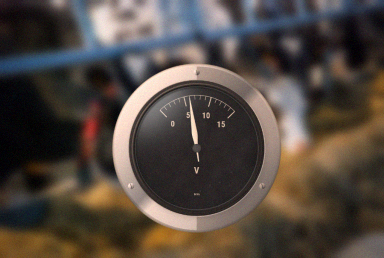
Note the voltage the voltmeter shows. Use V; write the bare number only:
6
